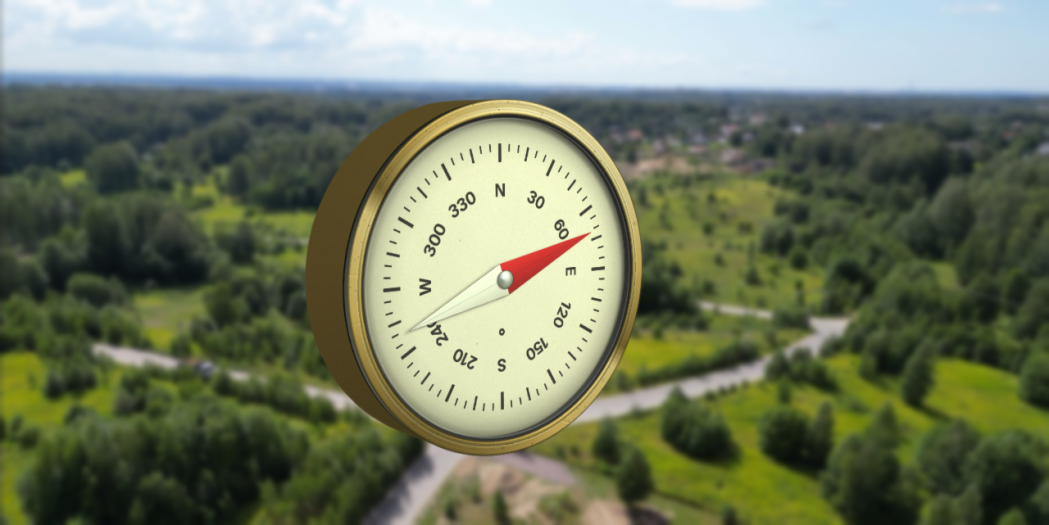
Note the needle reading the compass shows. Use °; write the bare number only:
70
